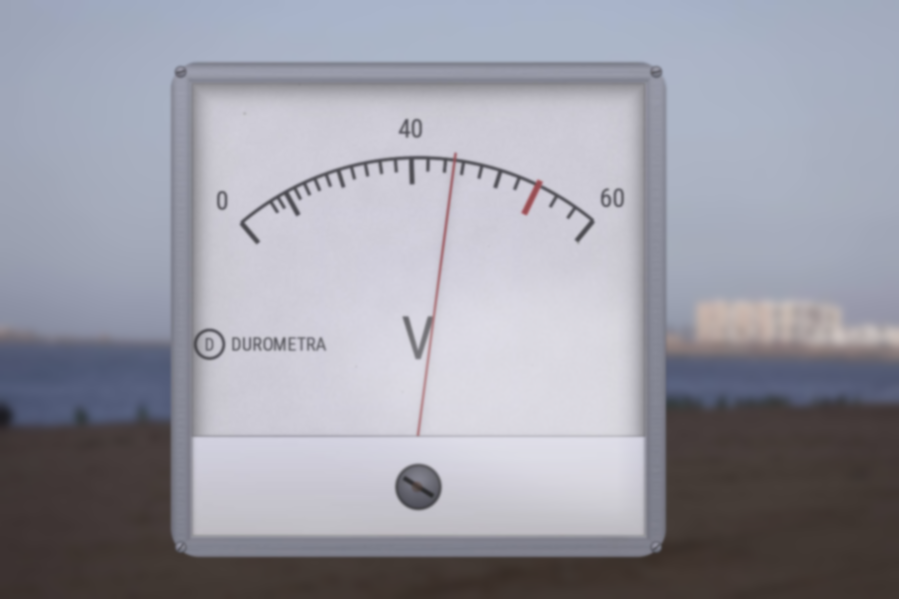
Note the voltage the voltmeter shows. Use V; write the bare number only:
45
